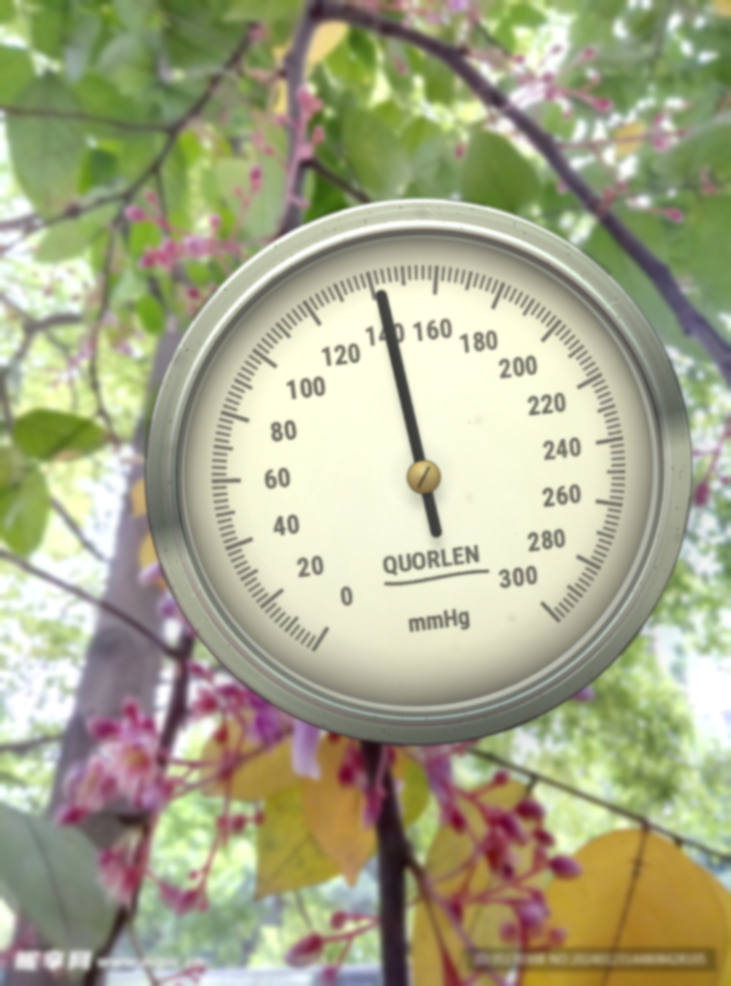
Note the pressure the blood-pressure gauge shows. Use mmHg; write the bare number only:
142
